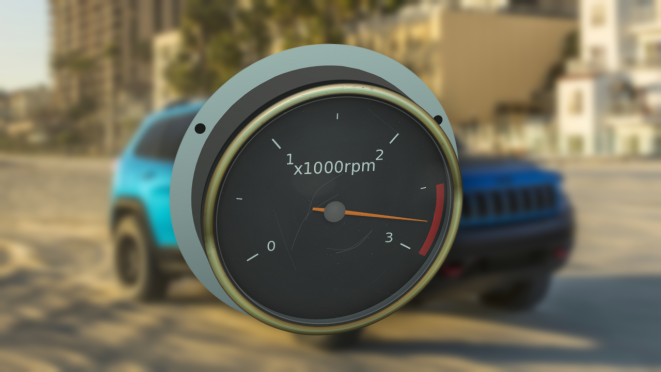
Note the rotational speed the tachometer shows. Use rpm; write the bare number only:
2750
